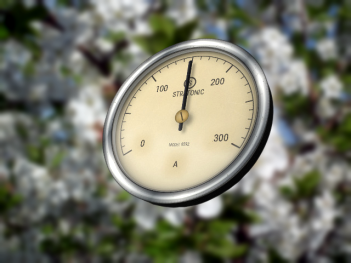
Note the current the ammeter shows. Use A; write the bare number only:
150
